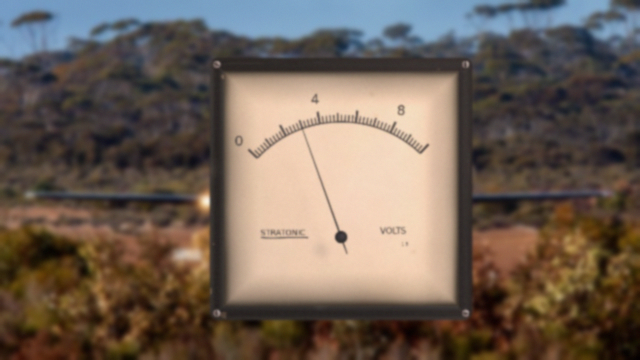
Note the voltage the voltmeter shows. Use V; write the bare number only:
3
